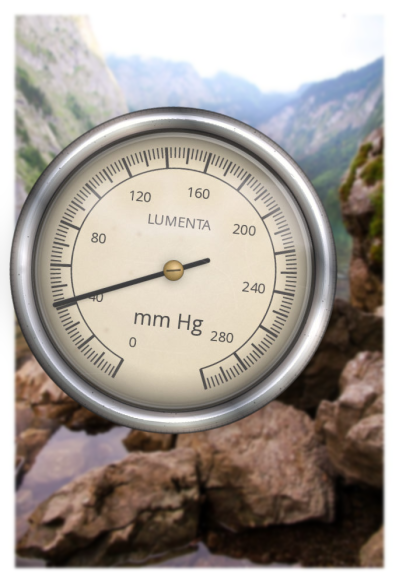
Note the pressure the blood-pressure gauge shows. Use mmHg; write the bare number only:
42
